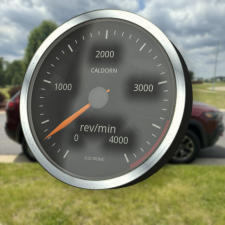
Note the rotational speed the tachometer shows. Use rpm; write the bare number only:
300
